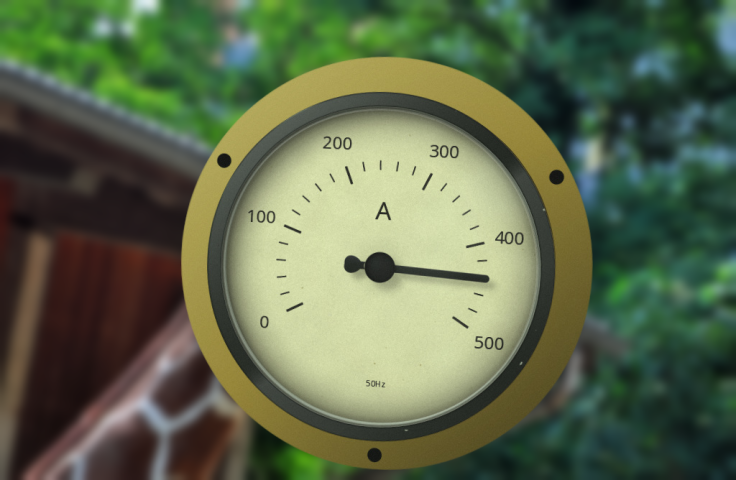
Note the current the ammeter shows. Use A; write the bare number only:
440
